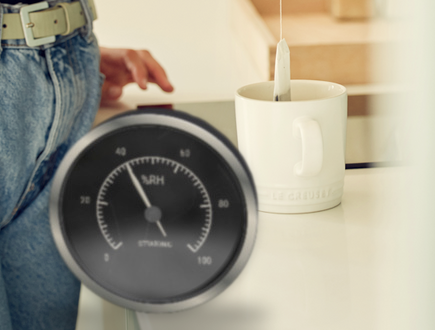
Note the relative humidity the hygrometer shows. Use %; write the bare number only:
40
